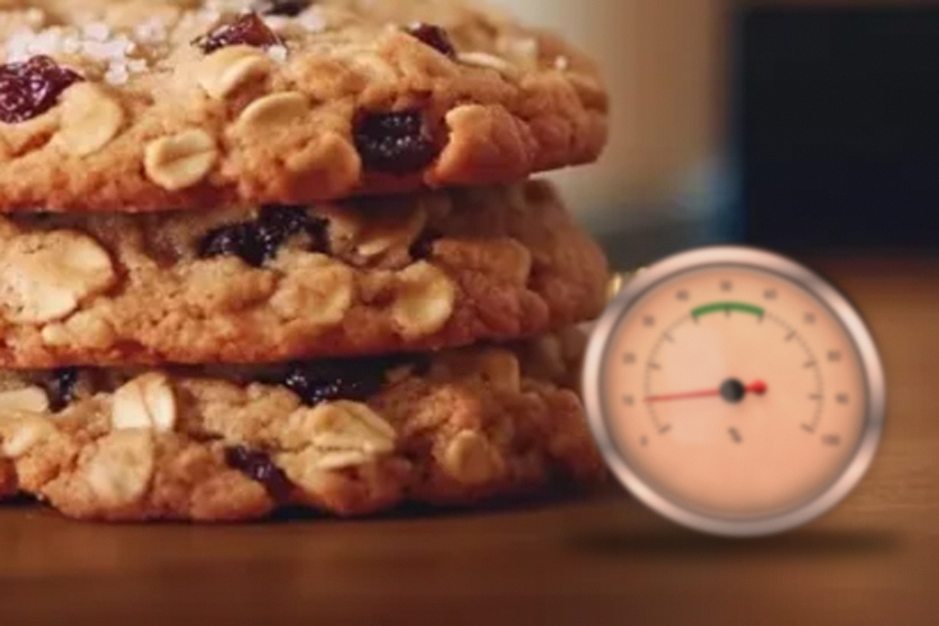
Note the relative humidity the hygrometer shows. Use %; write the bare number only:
10
